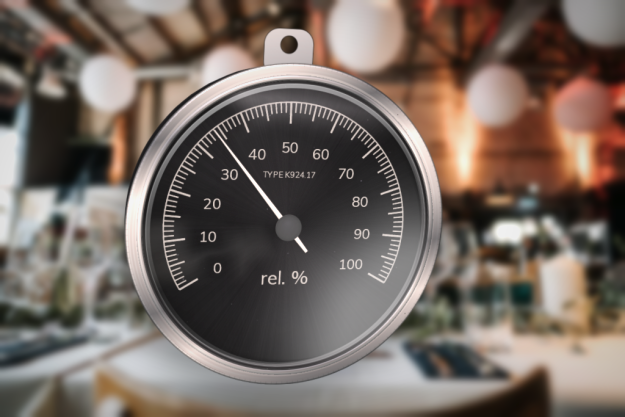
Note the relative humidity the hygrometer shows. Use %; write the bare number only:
34
